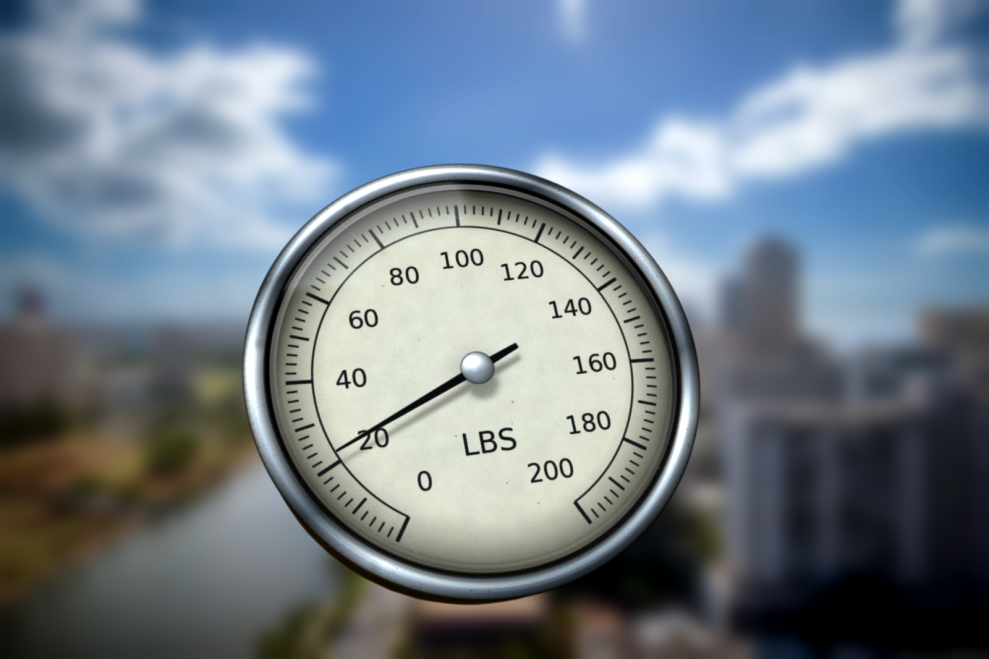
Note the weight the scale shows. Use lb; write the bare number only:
22
